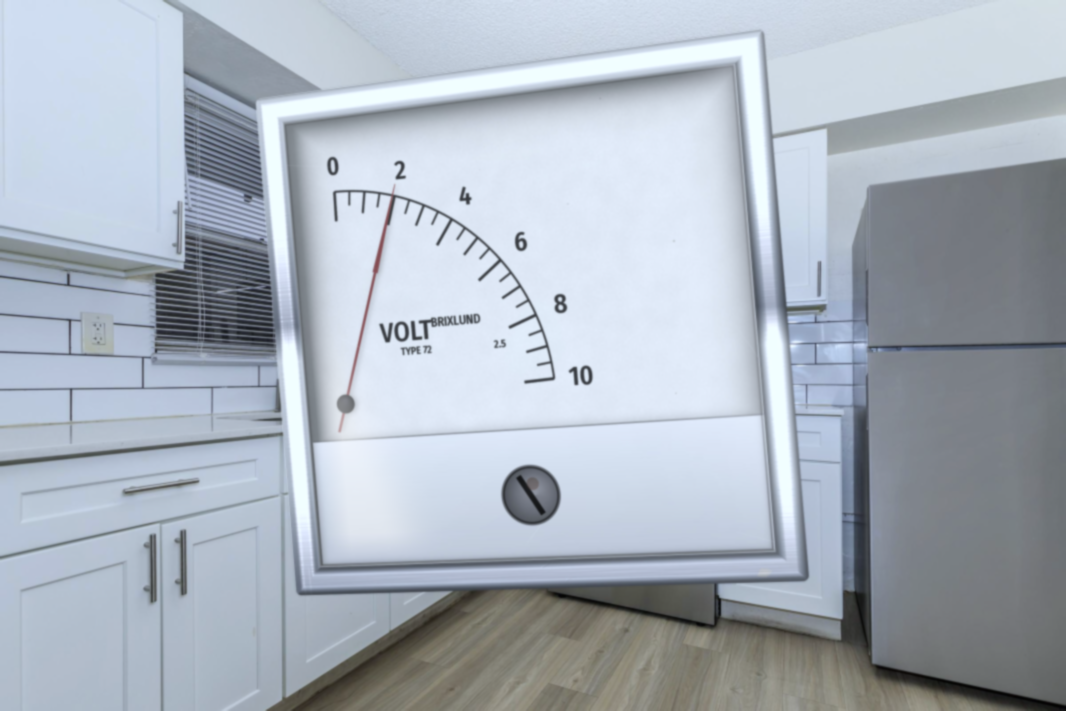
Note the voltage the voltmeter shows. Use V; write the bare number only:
2
